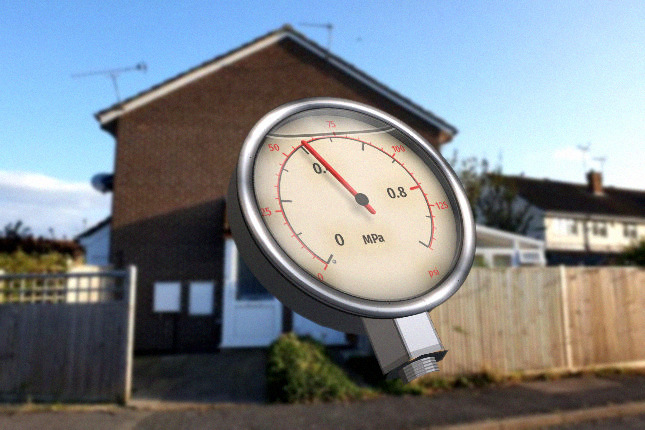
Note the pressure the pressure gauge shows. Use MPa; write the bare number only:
0.4
